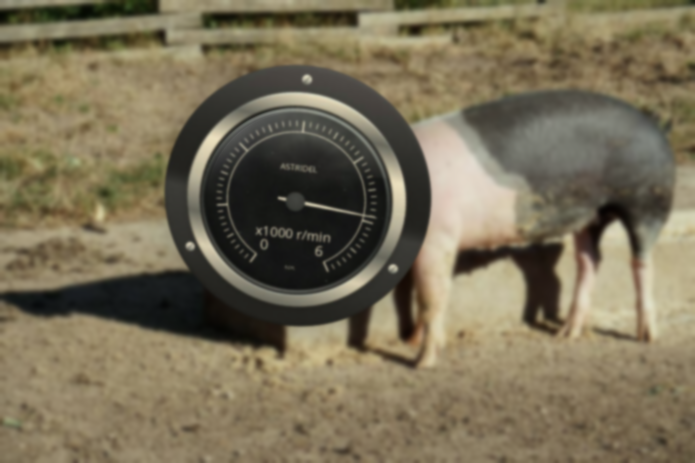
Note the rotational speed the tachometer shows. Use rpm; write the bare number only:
4900
